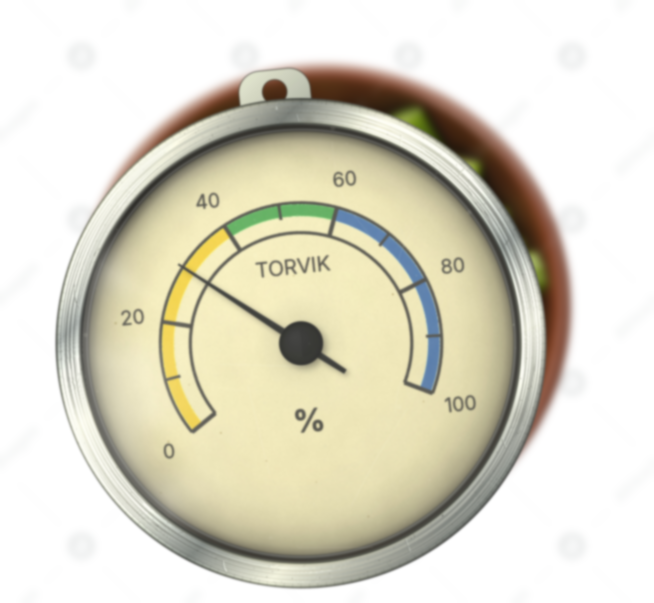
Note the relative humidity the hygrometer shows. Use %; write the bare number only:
30
